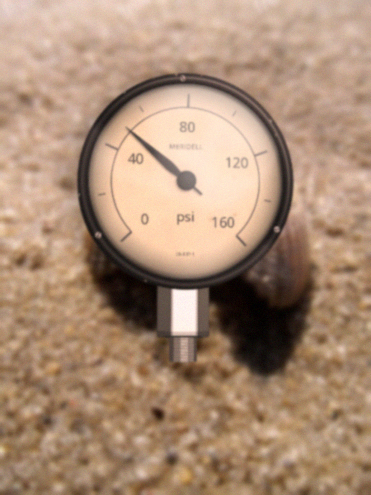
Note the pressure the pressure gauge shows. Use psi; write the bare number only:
50
